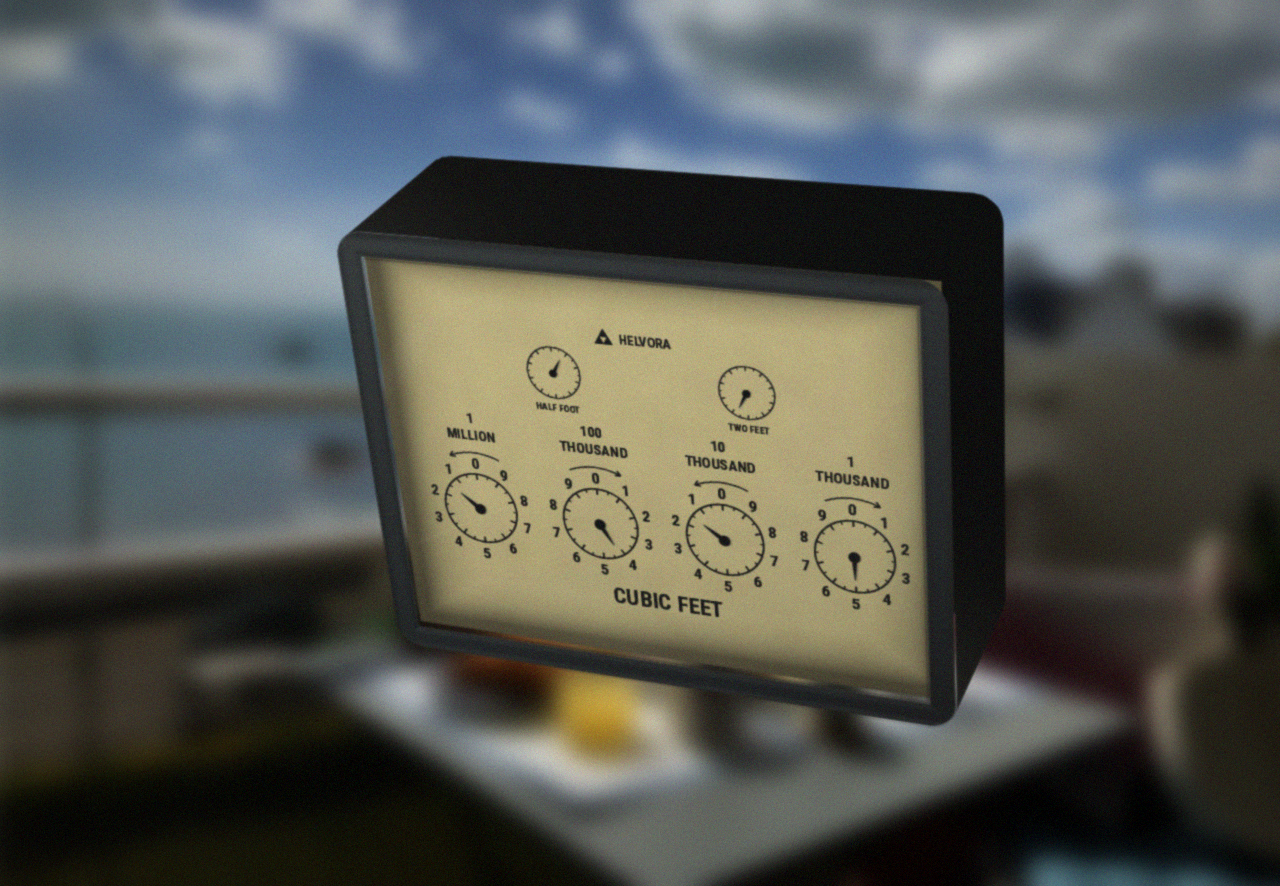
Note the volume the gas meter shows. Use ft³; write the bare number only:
141500
